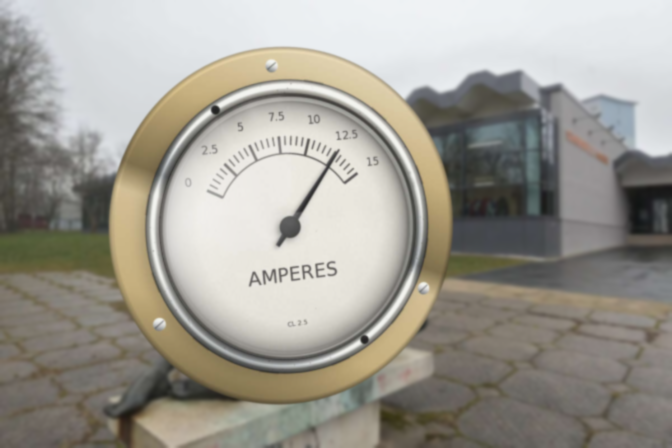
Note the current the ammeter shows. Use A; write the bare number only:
12.5
